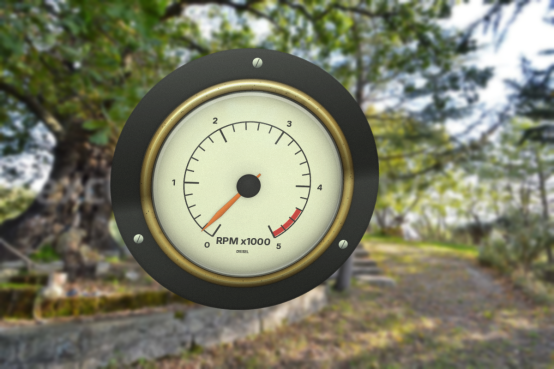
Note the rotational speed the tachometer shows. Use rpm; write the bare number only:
200
